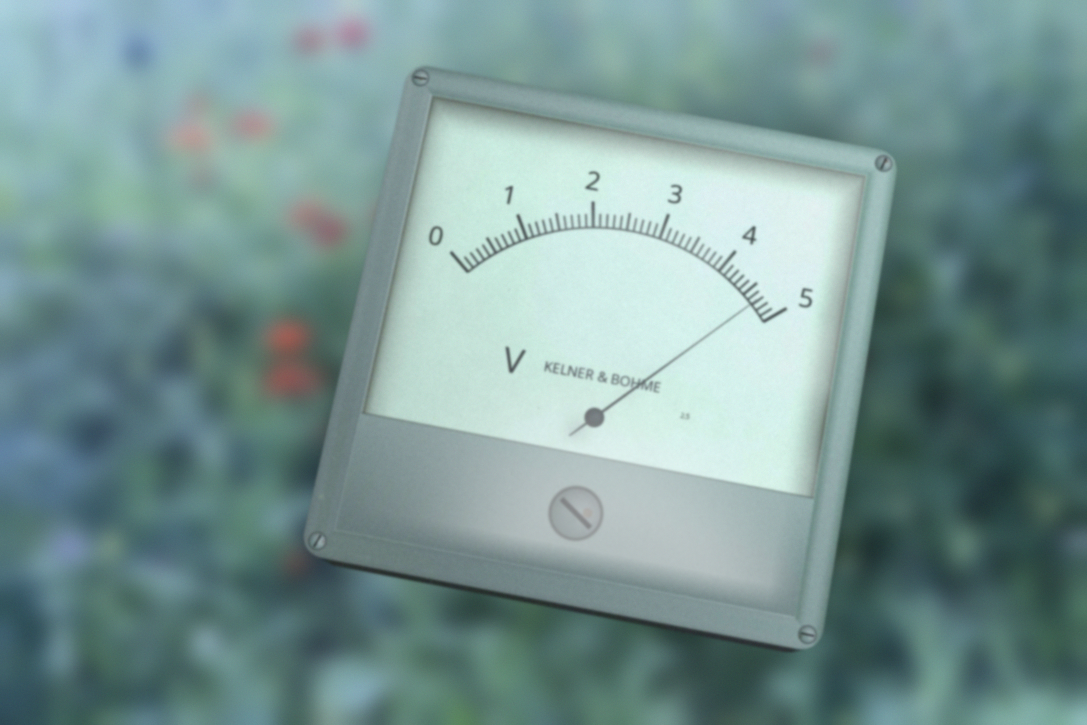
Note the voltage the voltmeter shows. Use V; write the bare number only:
4.7
